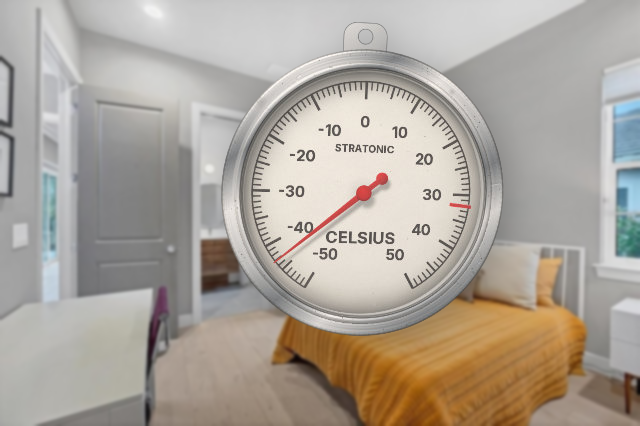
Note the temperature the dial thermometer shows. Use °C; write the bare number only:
-43
